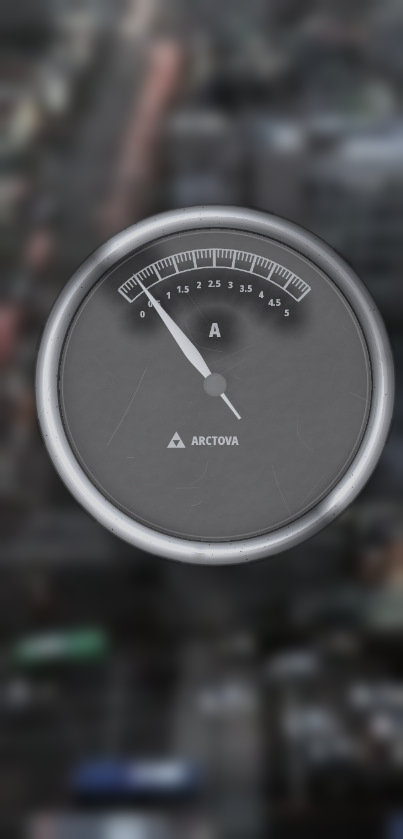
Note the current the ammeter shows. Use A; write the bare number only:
0.5
